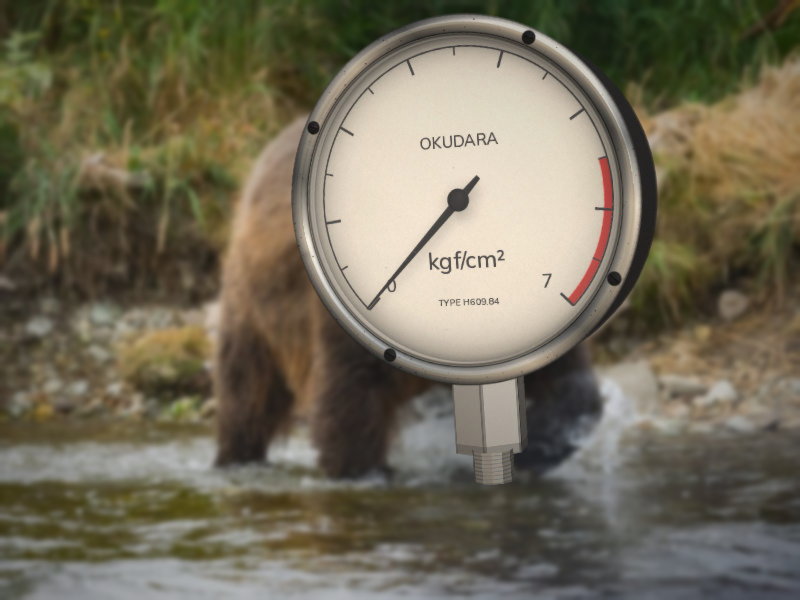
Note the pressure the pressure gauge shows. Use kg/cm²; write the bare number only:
0
